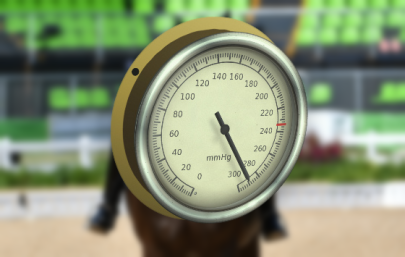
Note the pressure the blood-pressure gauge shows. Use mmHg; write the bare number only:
290
